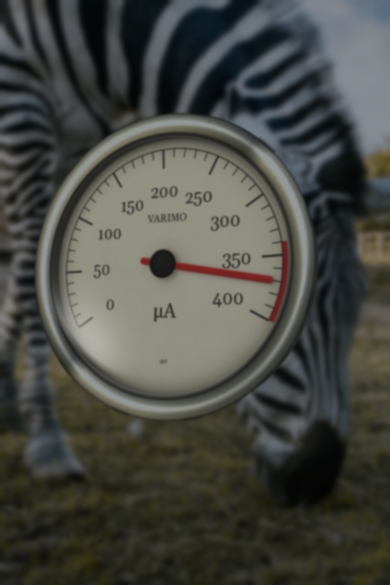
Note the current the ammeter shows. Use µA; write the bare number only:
370
